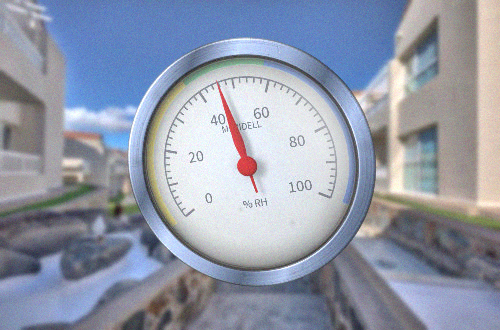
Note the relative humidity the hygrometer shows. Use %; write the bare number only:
46
